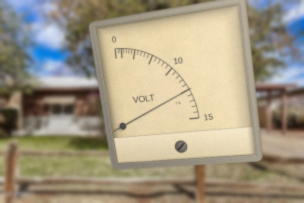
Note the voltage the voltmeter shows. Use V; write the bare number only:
12.5
